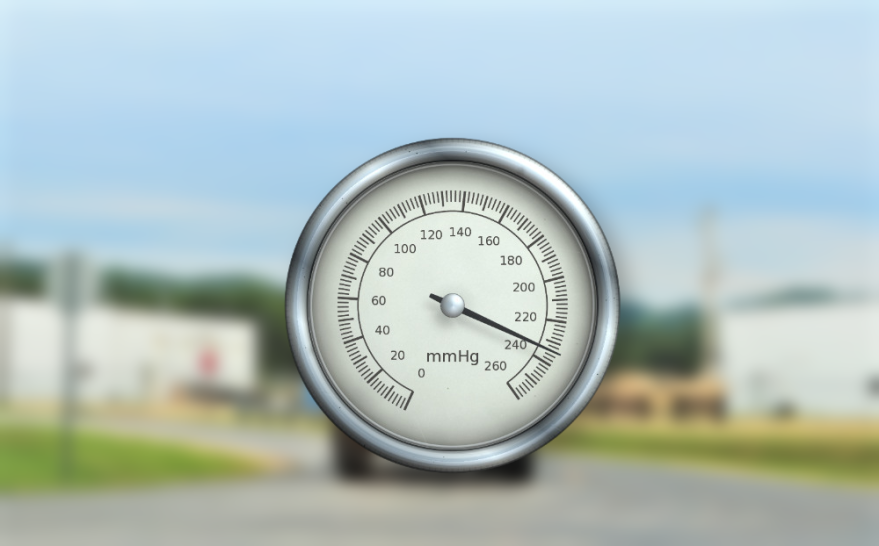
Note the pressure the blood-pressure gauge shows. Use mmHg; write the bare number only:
234
